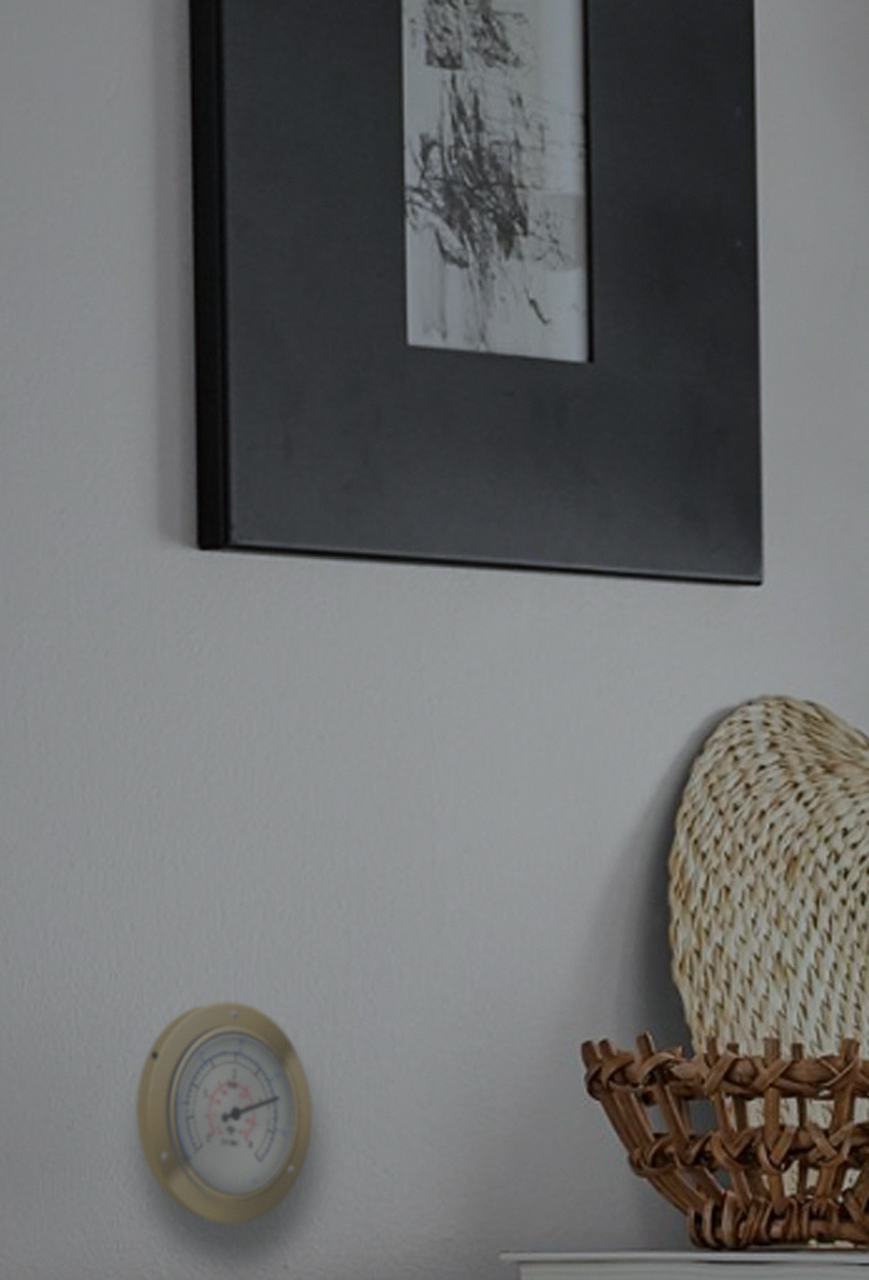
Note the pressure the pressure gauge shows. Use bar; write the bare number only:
3
